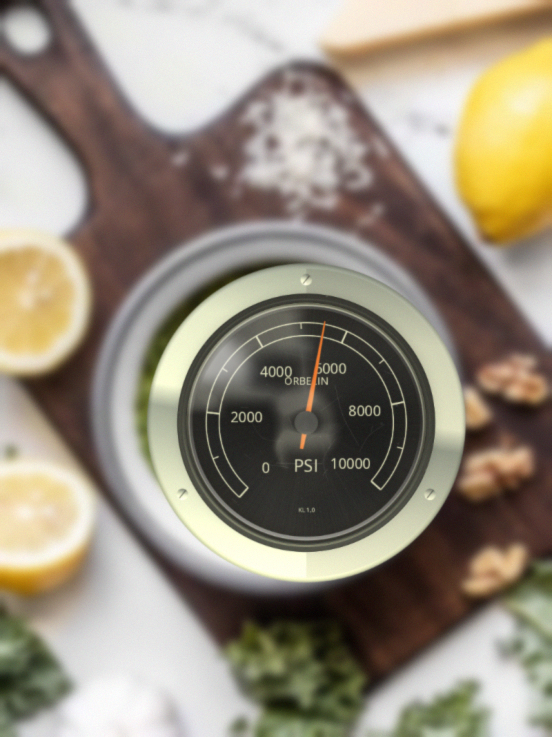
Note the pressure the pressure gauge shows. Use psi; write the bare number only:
5500
